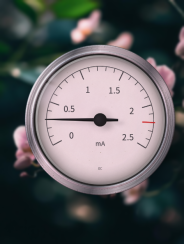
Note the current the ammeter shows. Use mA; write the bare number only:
0.3
